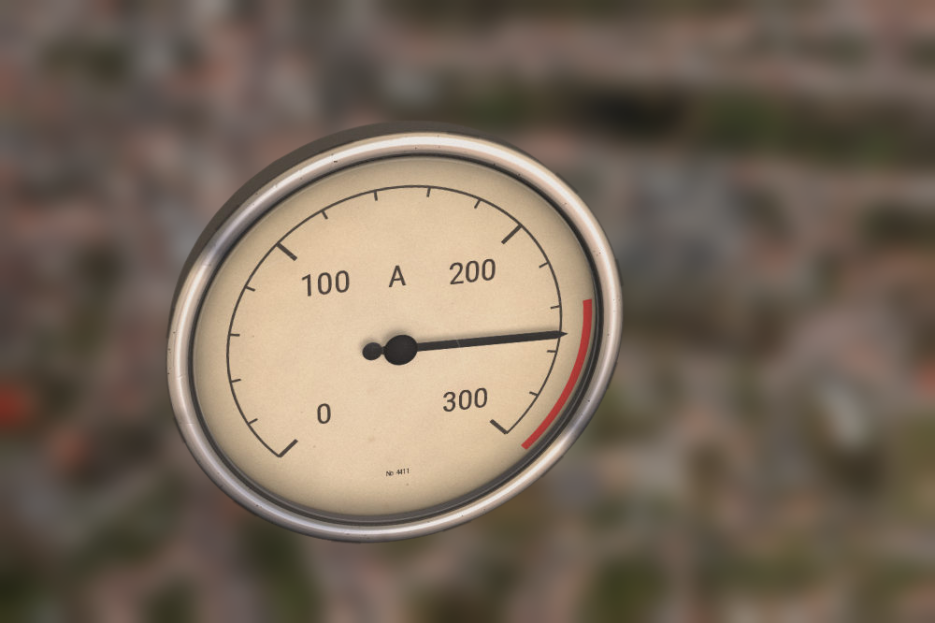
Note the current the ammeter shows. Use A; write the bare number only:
250
